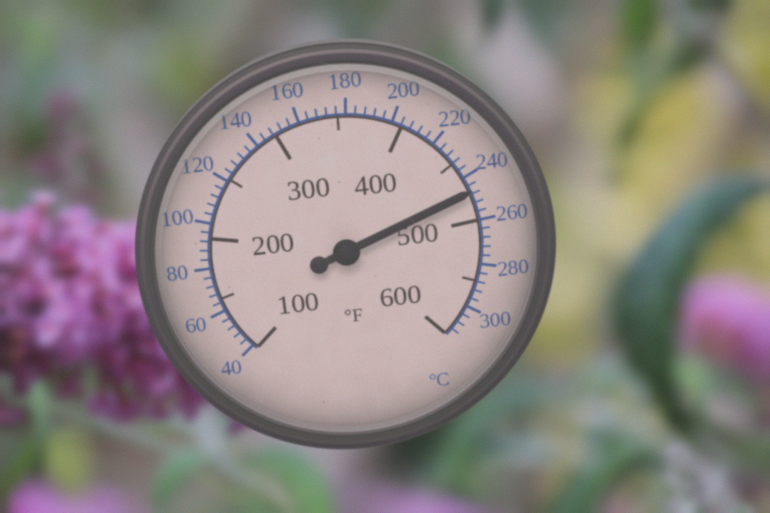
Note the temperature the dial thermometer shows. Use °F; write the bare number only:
475
